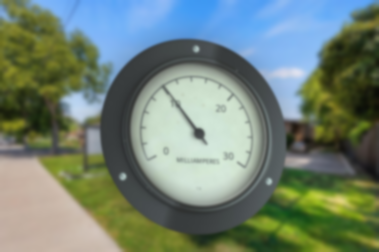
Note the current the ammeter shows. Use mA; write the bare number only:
10
